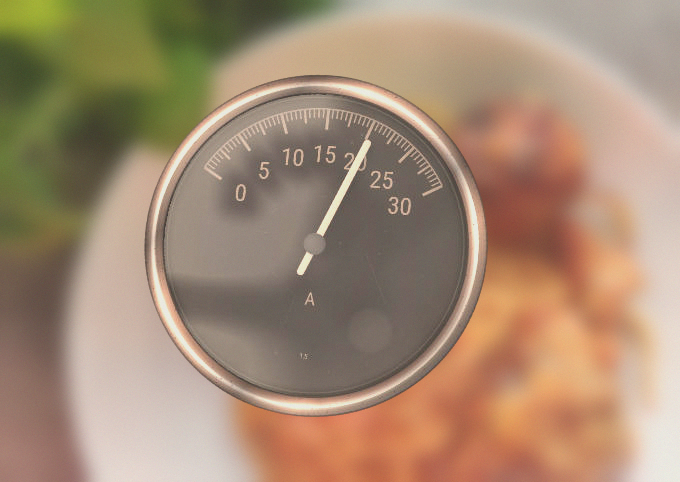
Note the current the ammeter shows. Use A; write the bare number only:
20.5
